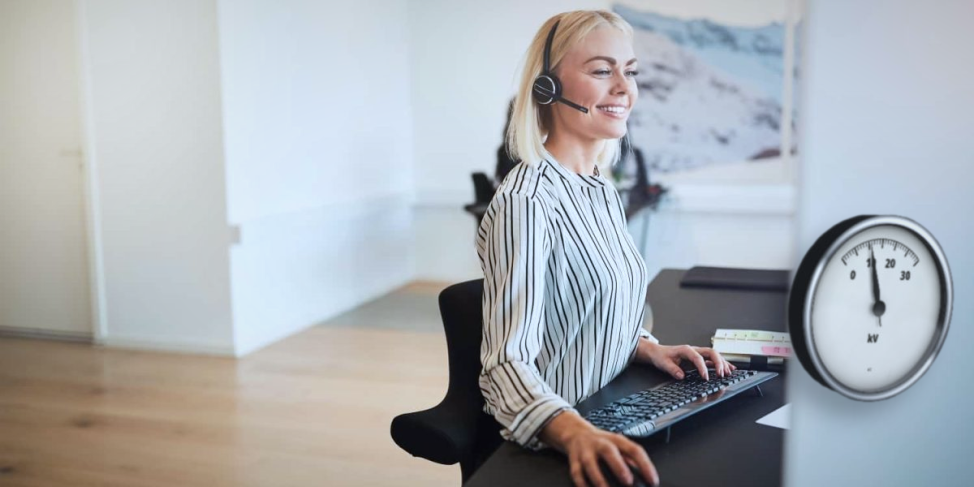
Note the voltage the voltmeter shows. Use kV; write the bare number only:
10
